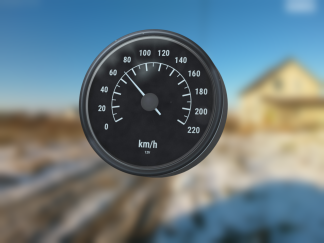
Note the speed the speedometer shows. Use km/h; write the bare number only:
70
